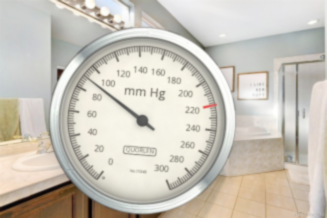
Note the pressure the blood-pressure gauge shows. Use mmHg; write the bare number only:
90
